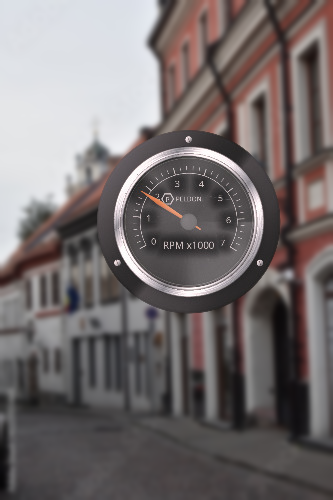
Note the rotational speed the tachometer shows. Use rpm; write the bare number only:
1800
